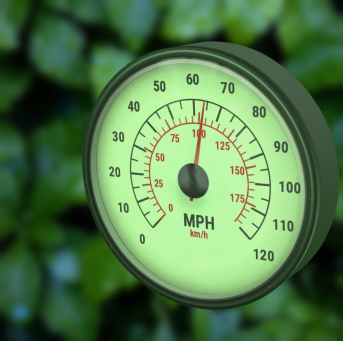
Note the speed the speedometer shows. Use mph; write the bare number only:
65
